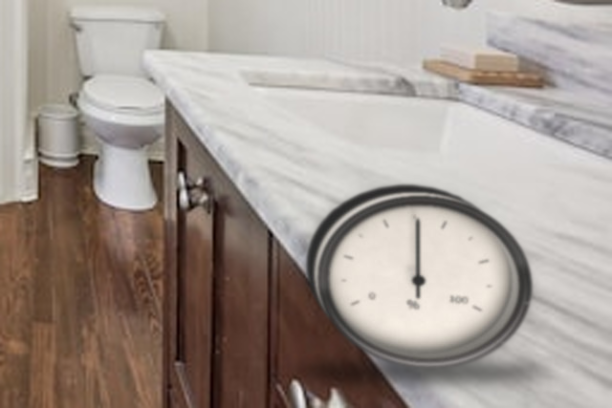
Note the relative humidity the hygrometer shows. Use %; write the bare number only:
50
